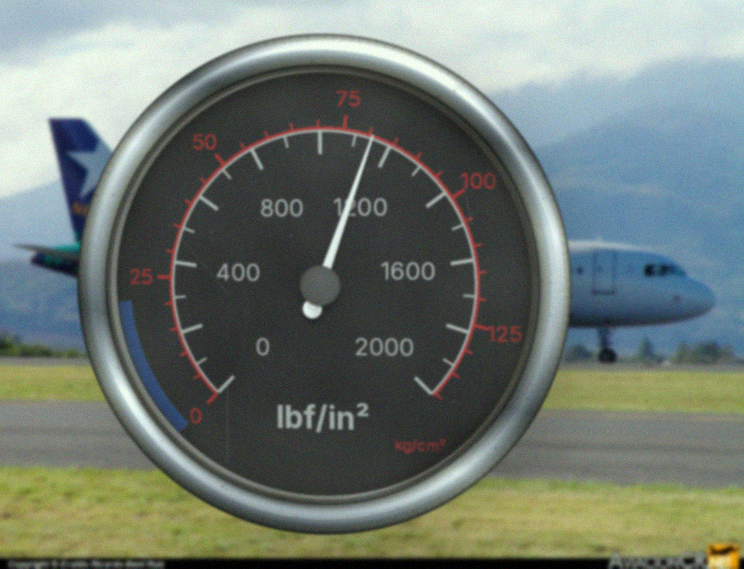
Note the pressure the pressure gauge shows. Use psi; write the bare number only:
1150
